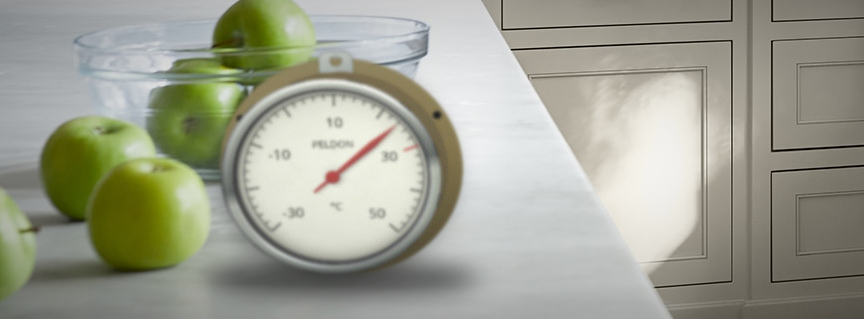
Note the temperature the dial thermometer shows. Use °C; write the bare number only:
24
